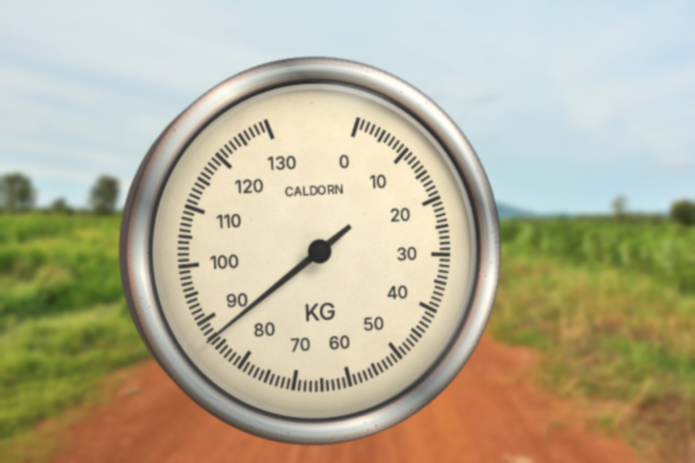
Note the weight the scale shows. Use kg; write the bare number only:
87
